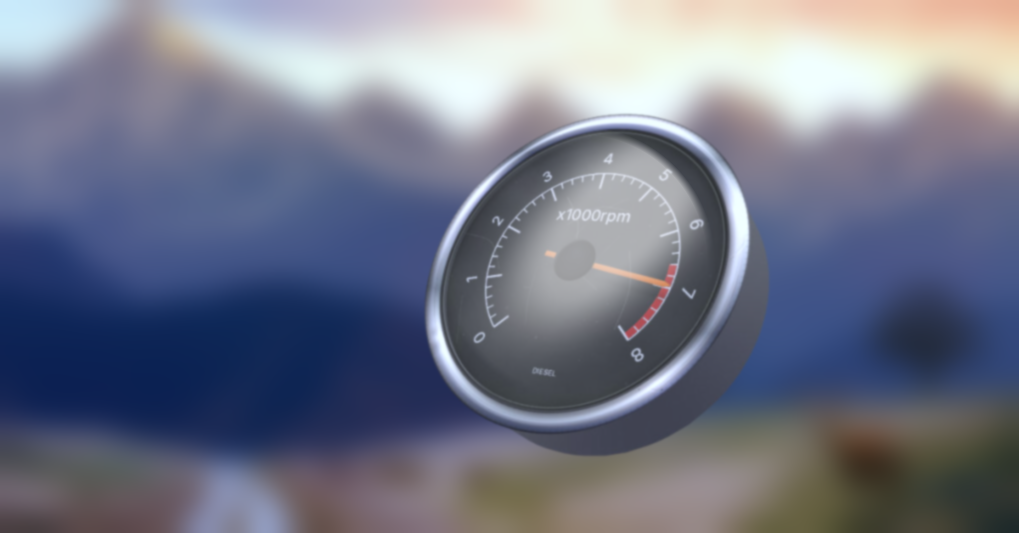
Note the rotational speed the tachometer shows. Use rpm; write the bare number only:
7000
